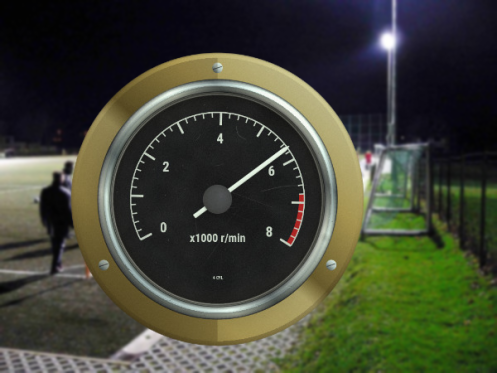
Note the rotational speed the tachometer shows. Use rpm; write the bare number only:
5700
